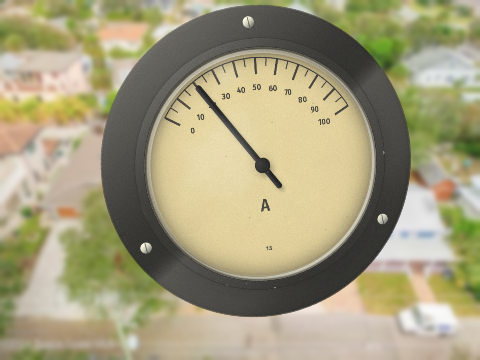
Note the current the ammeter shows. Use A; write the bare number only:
20
